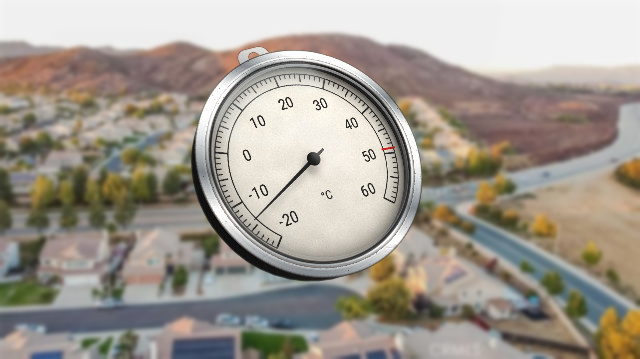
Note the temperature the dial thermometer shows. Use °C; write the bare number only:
-14
